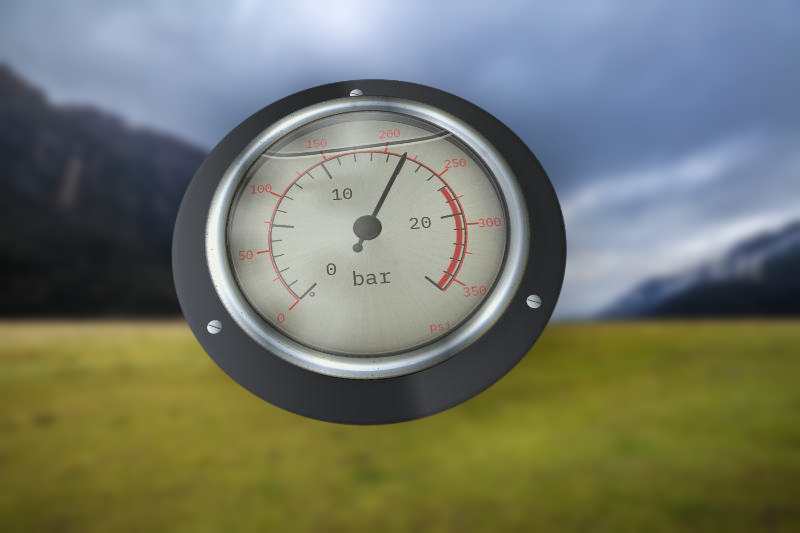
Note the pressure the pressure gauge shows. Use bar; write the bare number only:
15
